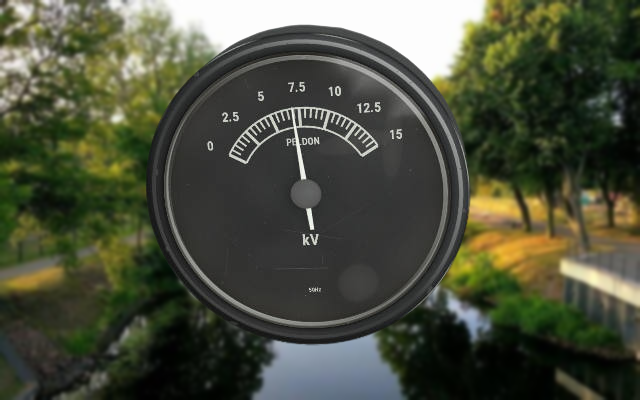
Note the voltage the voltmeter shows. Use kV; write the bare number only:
7
